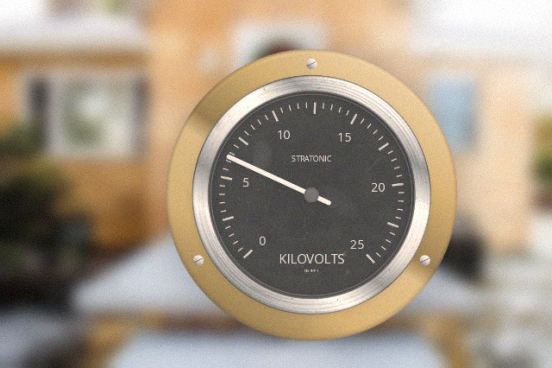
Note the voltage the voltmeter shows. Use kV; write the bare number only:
6.25
